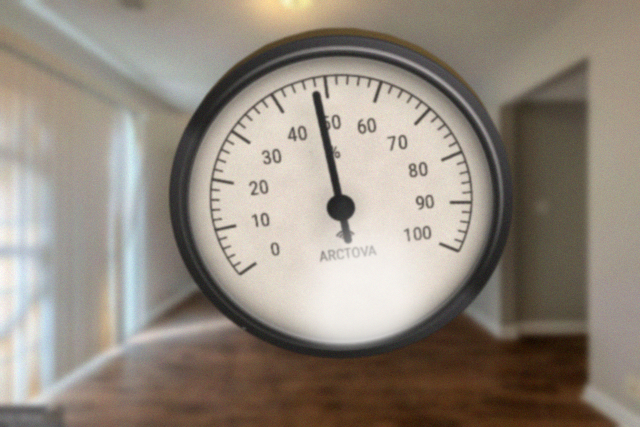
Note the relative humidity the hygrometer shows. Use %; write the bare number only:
48
